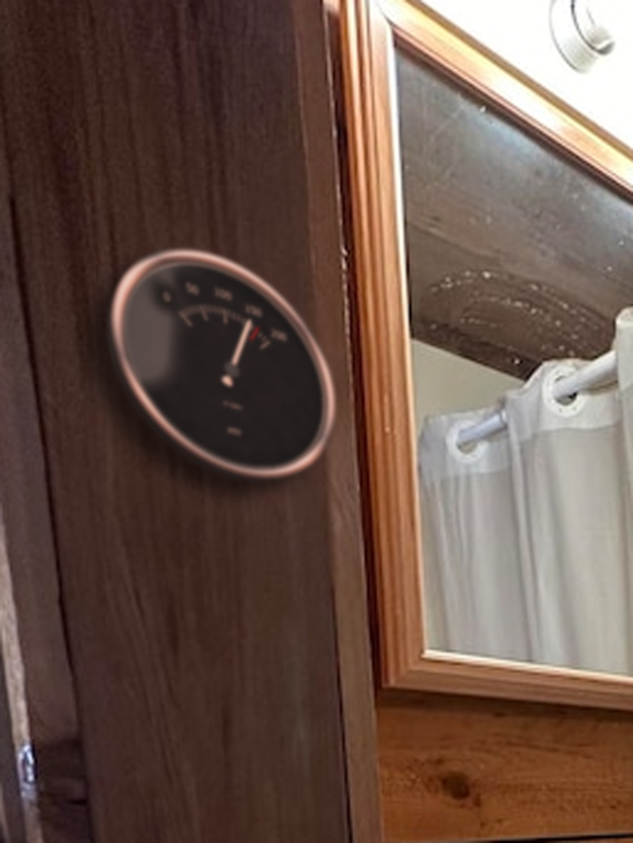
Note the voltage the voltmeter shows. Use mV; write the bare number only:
150
